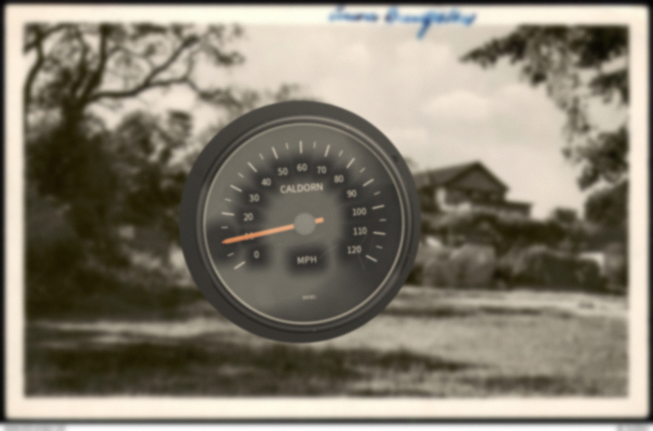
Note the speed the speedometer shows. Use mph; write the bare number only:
10
